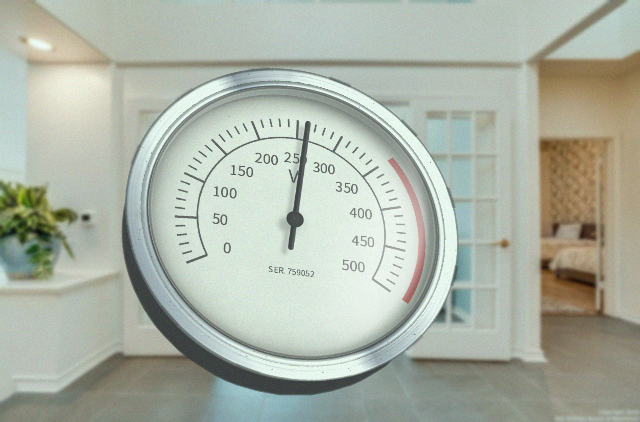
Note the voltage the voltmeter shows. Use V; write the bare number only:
260
